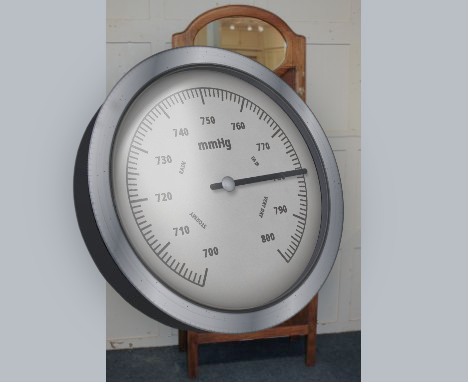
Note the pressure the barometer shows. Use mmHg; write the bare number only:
780
